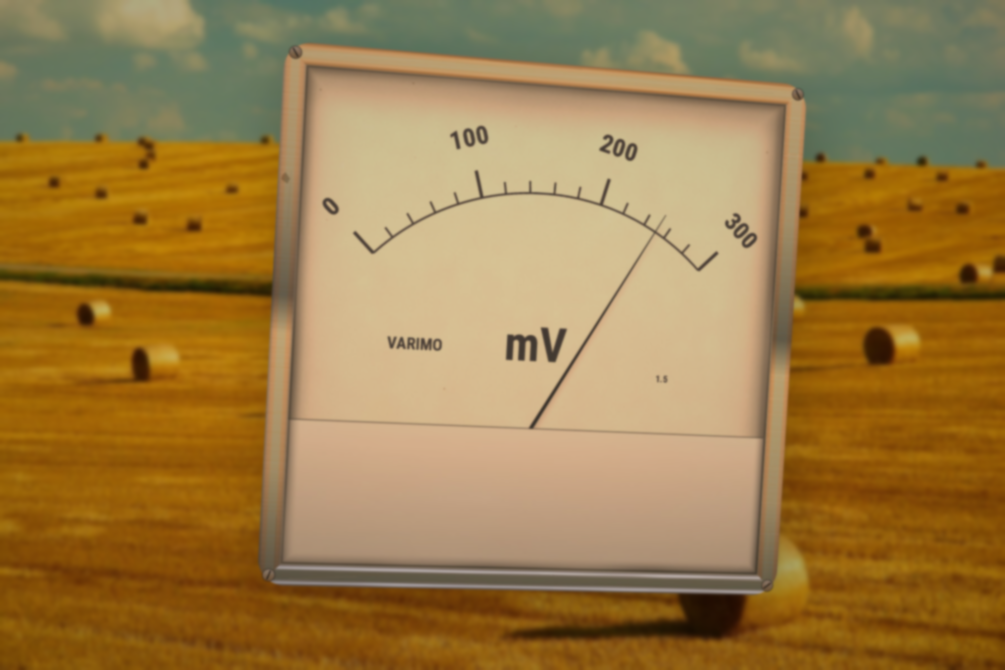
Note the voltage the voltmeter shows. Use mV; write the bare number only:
250
